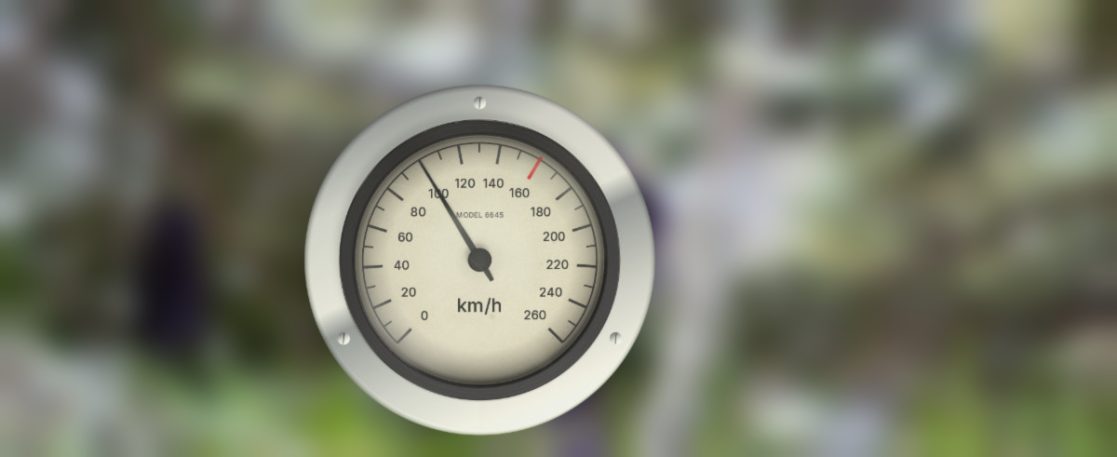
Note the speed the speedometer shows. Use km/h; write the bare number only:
100
